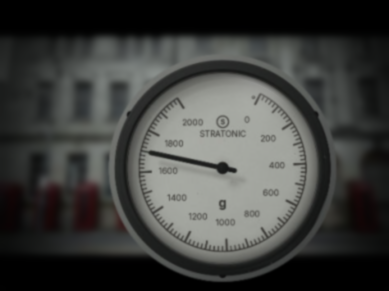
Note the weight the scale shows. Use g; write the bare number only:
1700
